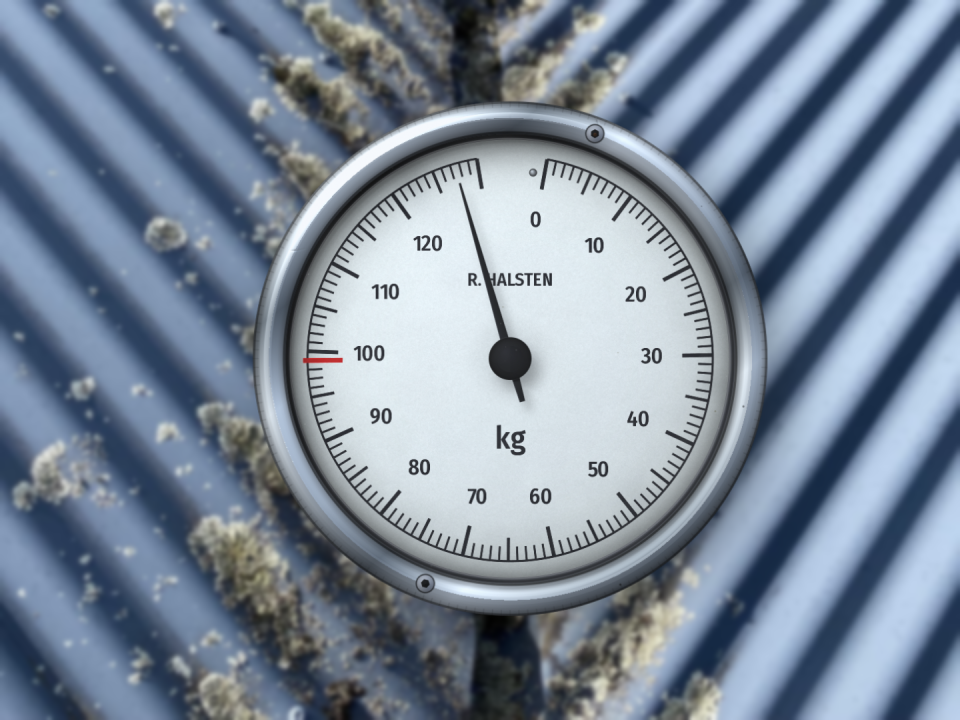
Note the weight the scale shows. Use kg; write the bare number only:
127.5
